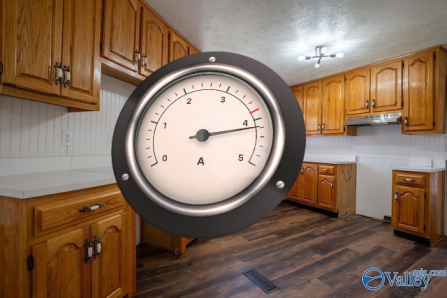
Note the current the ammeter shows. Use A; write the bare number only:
4.2
